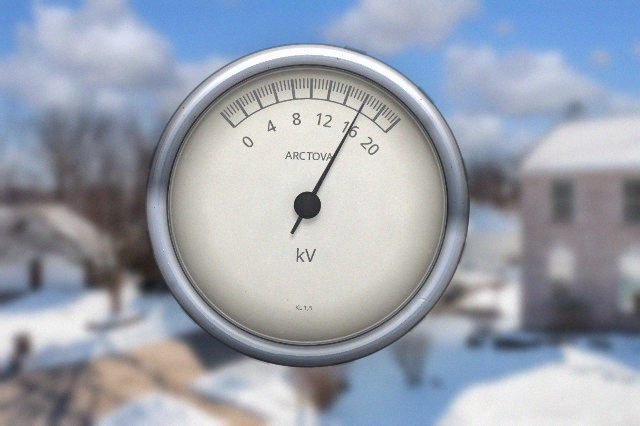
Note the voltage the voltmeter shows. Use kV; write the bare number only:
16
